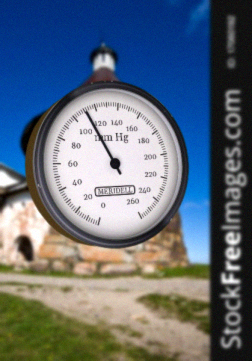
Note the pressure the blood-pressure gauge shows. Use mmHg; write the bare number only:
110
